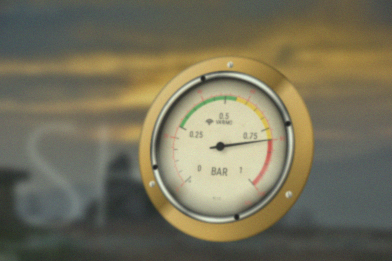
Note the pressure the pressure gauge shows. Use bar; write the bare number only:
0.8
